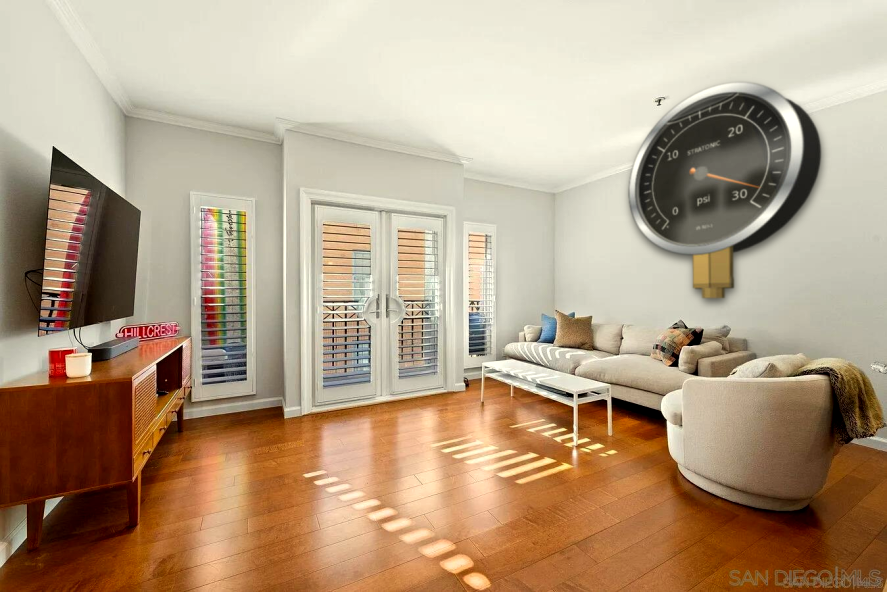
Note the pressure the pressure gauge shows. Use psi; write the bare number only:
28.5
